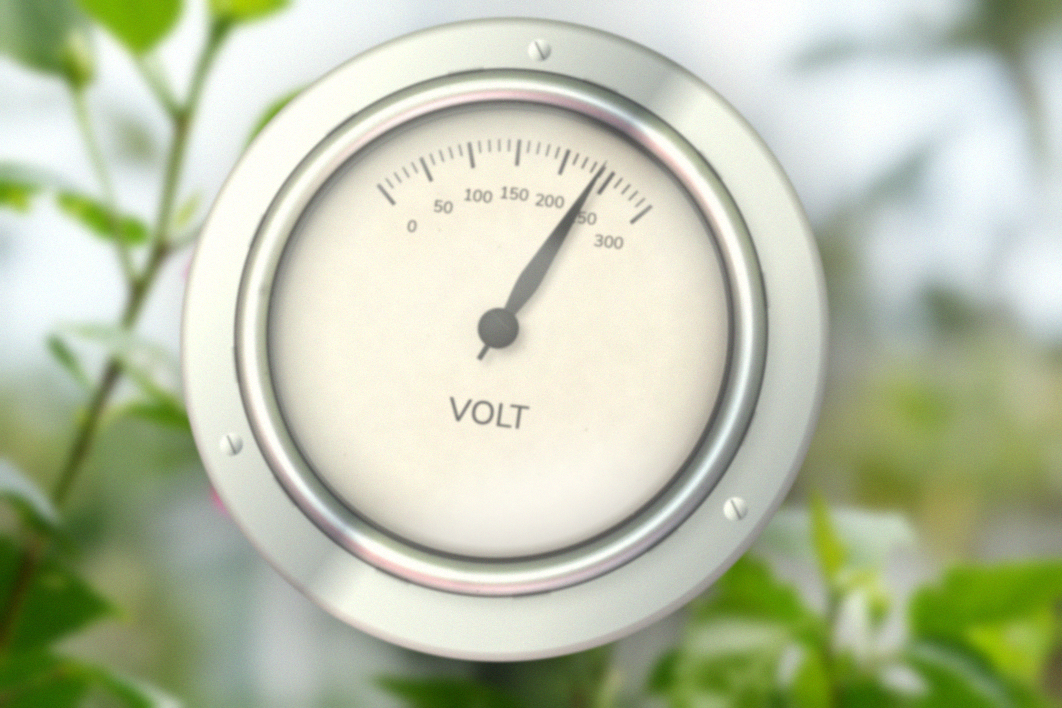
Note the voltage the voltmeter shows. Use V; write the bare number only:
240
